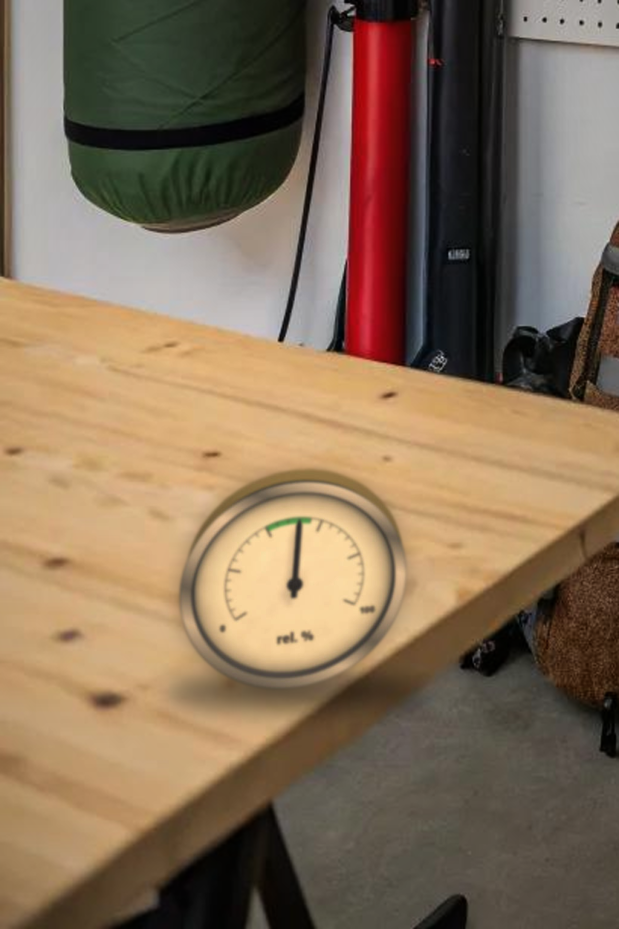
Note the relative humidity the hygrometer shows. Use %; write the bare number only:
52
